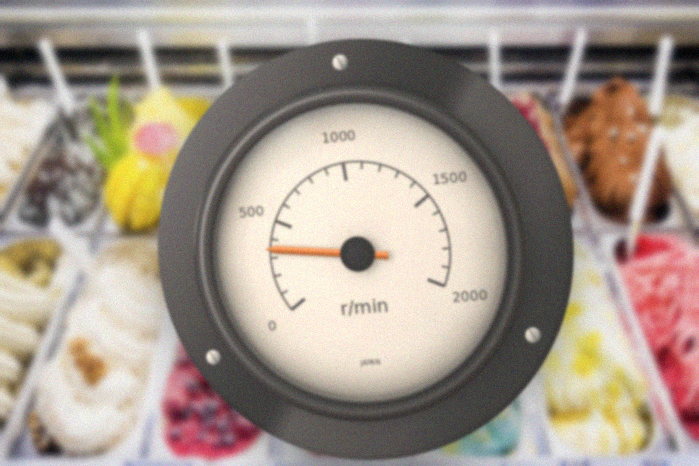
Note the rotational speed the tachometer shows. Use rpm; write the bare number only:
350
